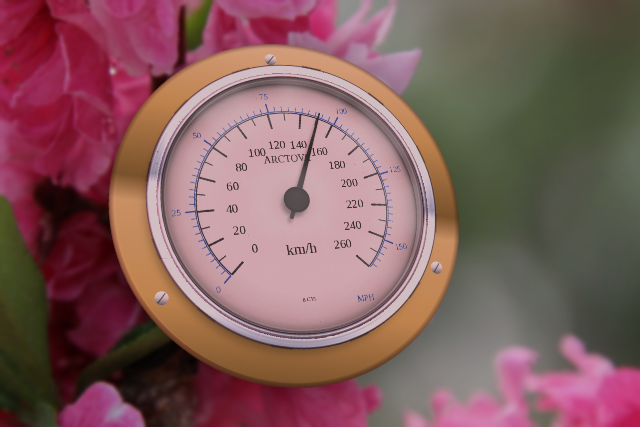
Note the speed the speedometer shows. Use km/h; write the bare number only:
150
